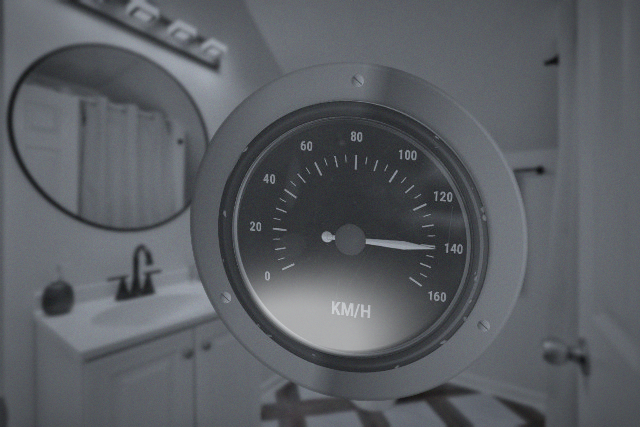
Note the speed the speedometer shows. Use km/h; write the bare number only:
140
